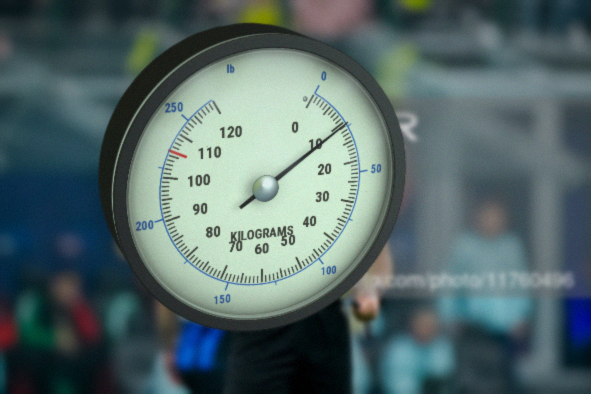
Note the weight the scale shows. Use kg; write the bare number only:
10
